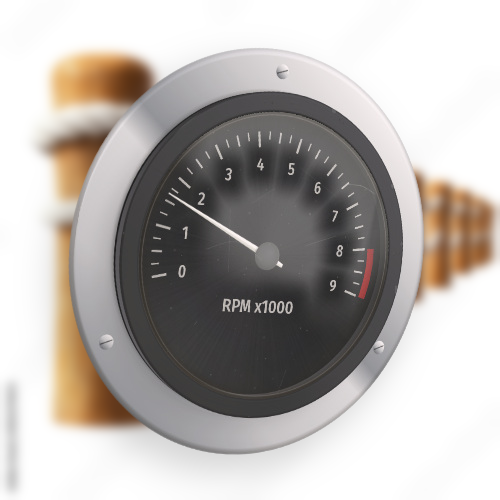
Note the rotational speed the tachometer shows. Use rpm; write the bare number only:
1625
